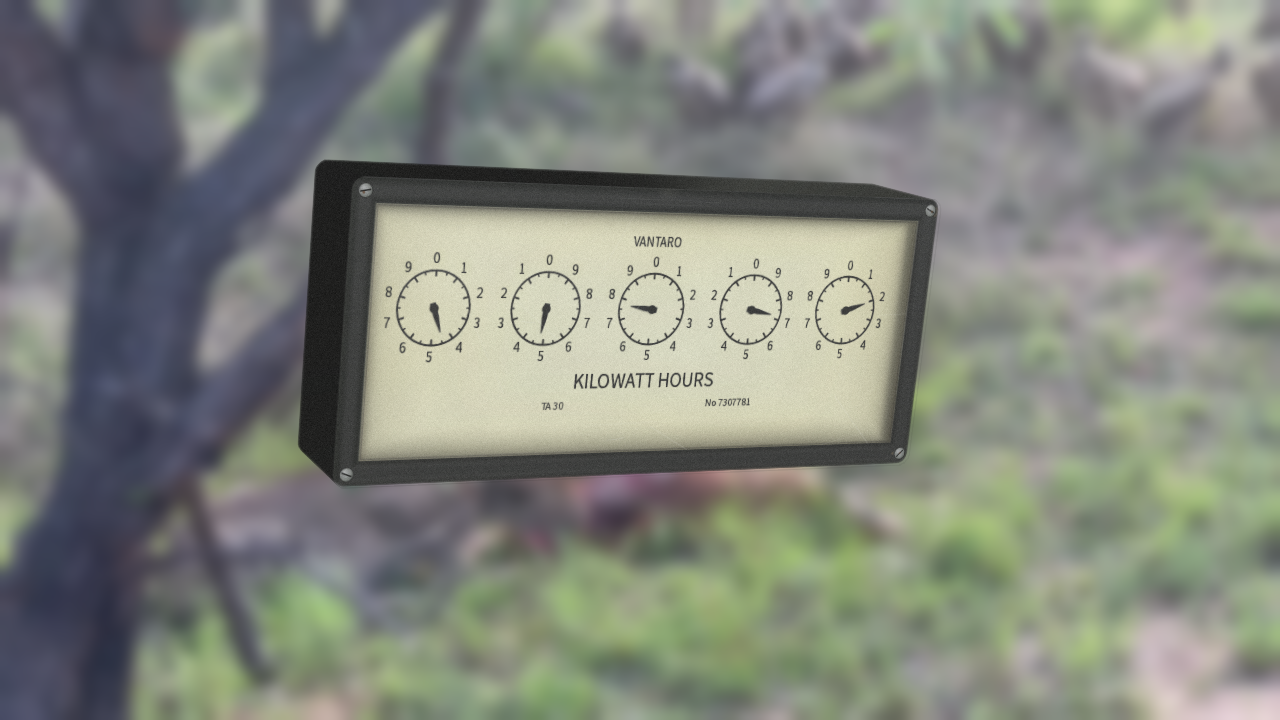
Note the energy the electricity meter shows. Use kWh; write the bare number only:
44772
